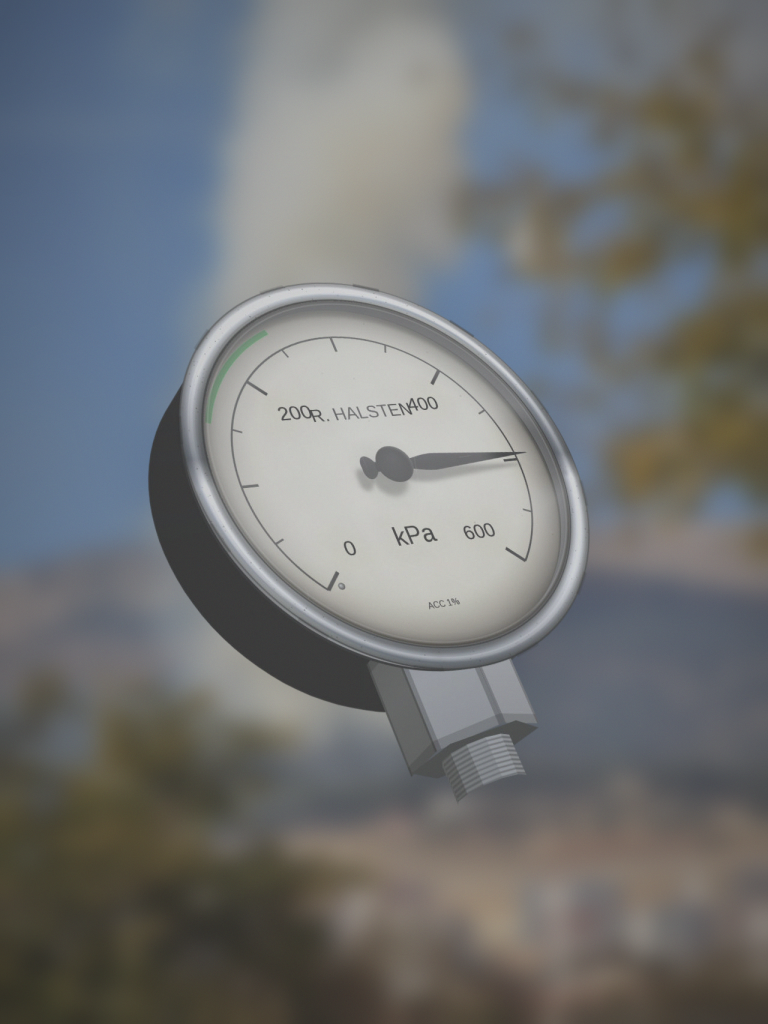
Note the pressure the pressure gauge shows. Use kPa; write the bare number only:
500
